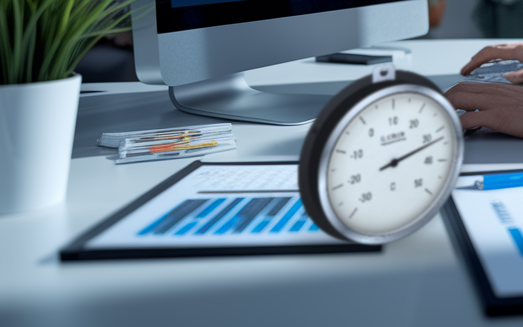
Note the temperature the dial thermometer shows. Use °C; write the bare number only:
32.5
